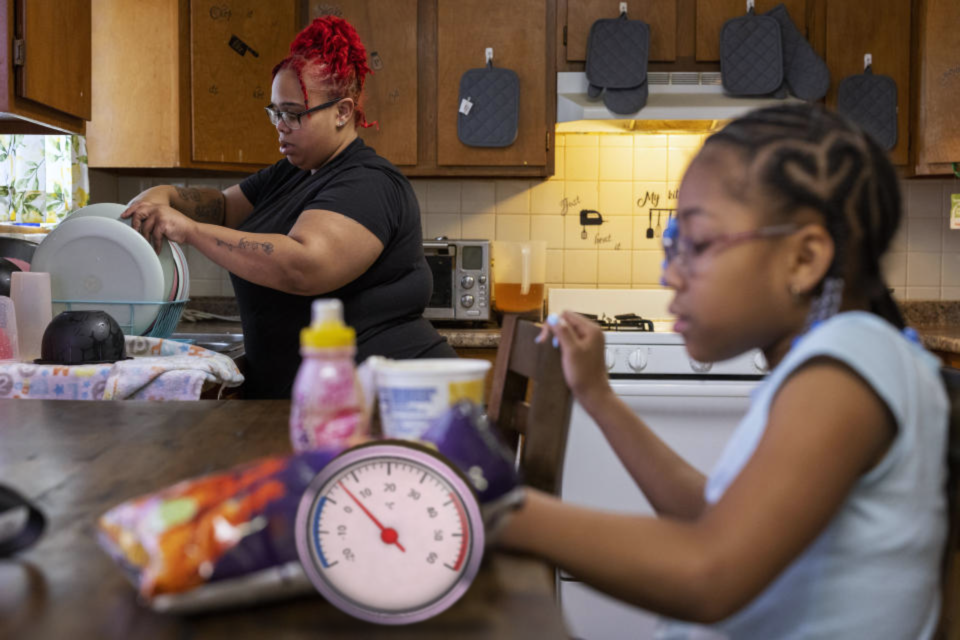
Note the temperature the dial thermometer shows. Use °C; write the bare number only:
6
